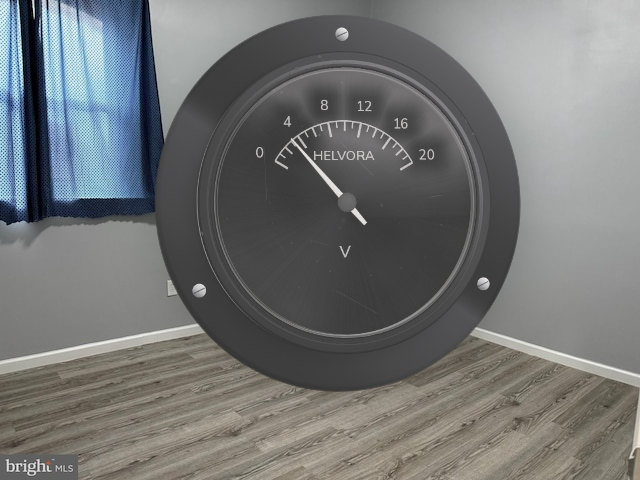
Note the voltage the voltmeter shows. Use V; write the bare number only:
3
